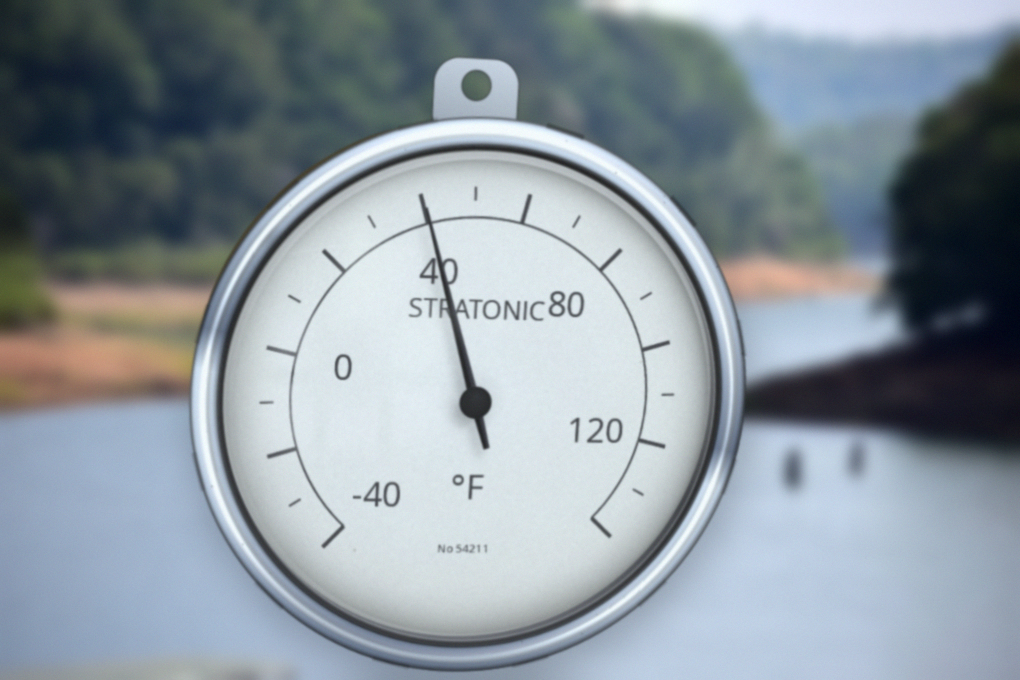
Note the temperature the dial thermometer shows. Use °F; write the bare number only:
40
